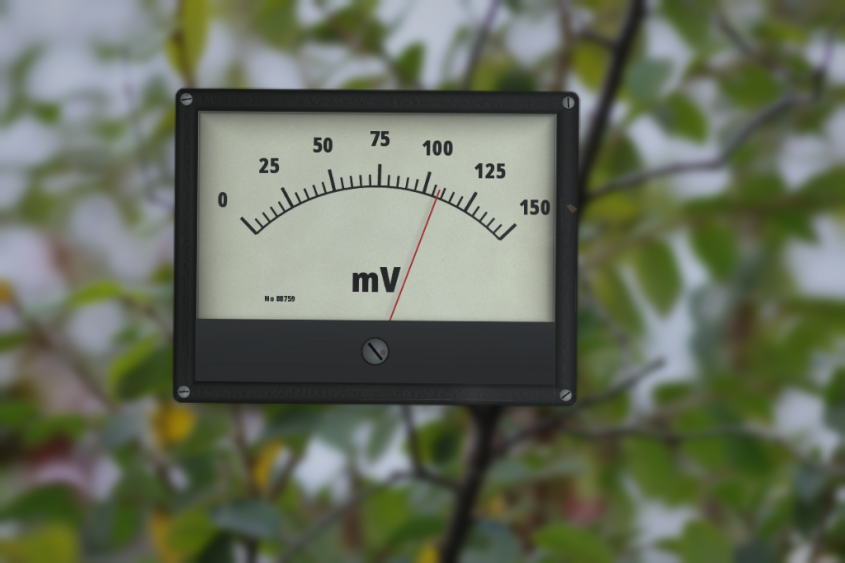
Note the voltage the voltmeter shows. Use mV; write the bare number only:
107.5
